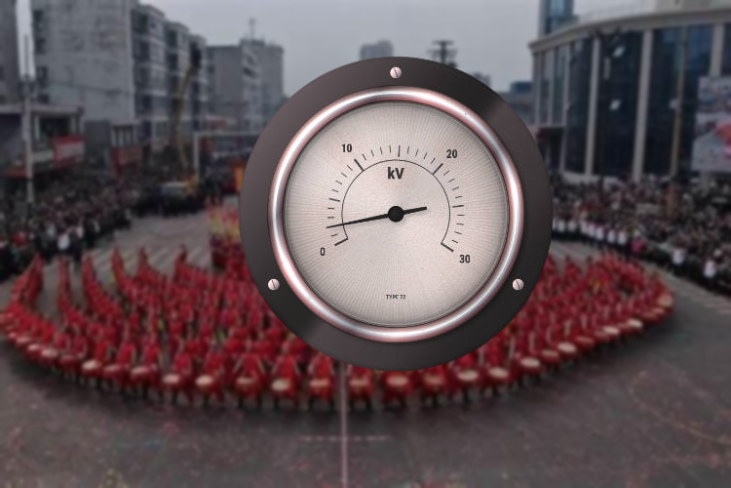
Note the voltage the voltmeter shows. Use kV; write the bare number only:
2
